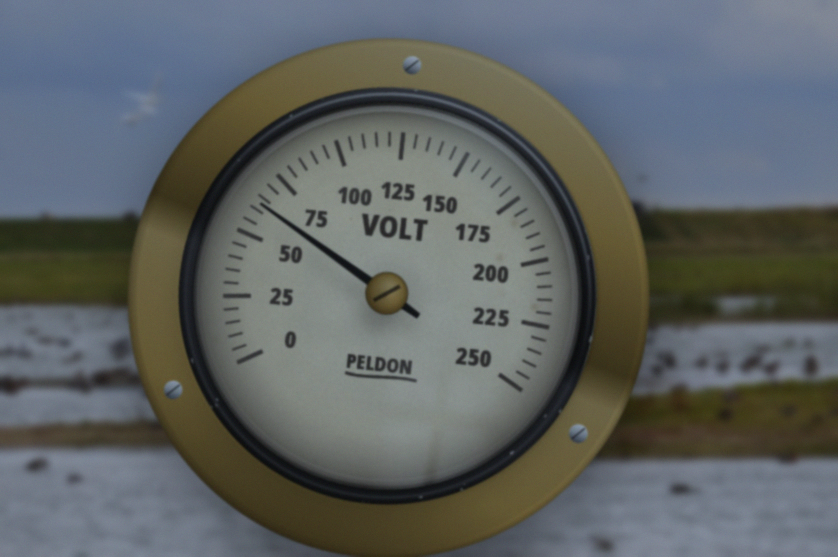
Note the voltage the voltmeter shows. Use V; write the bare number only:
62.5
